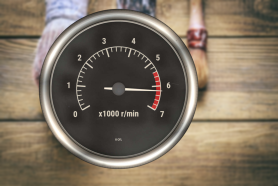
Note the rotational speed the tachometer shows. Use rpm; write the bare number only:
6200
